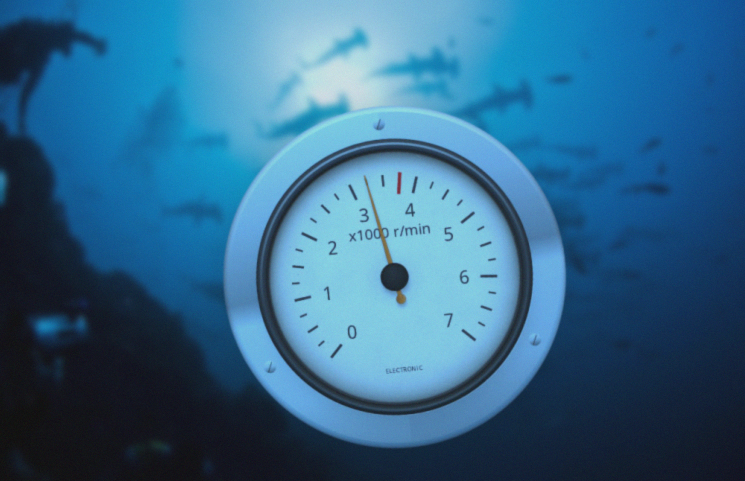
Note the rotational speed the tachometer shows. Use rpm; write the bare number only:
3250
